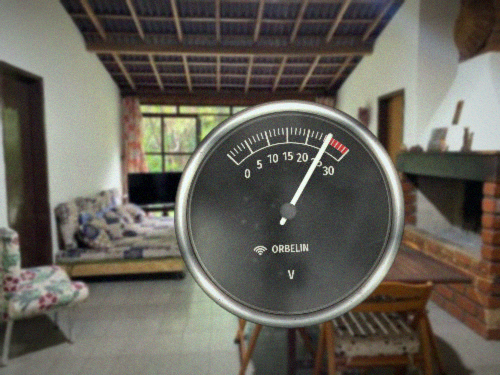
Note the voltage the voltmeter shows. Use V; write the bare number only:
25
